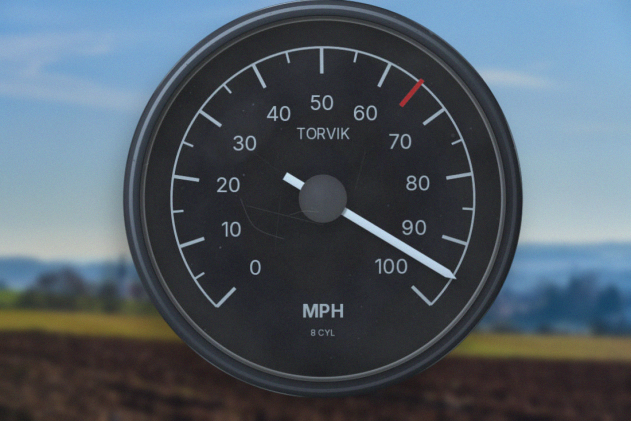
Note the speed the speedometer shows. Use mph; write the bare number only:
95
